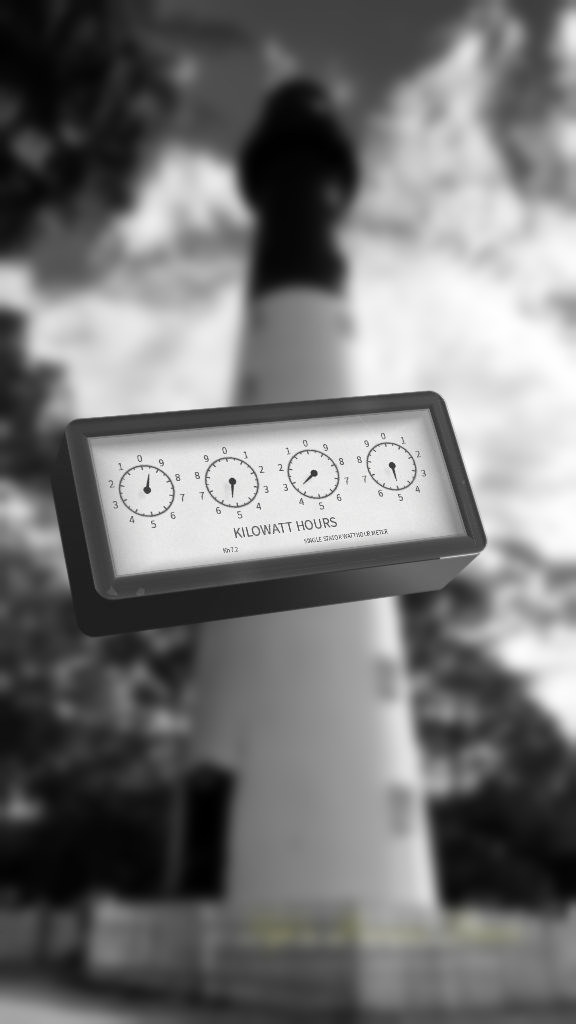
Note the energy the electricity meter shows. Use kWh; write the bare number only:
9535
